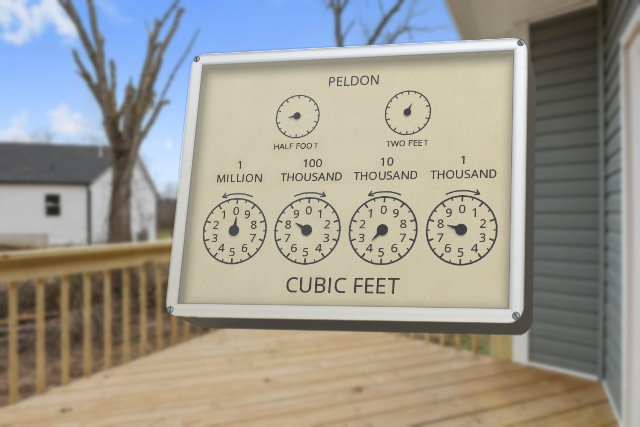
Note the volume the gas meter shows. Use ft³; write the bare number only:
983800
